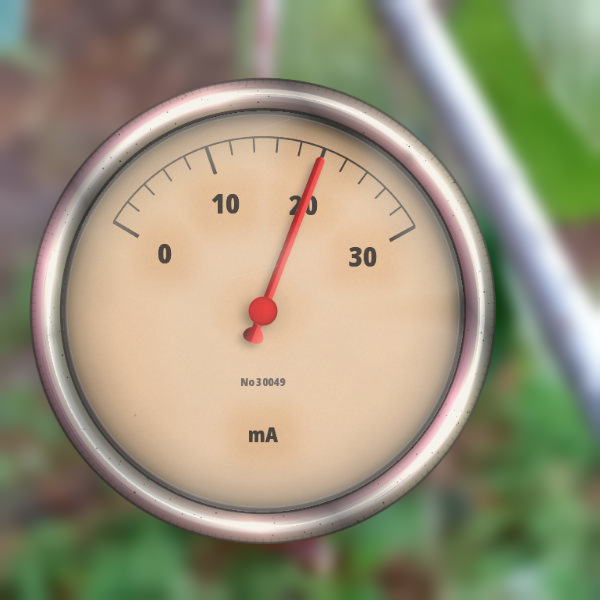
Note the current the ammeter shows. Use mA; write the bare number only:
20
